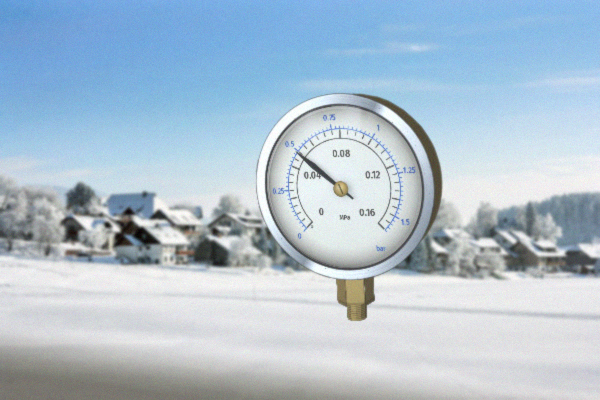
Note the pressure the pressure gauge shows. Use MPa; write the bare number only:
0.05
